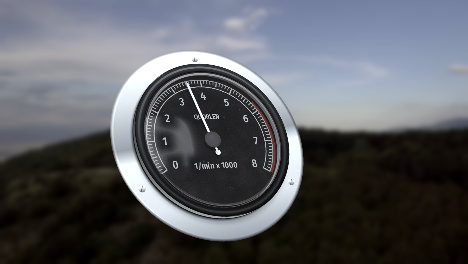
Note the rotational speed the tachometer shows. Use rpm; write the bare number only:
3500
